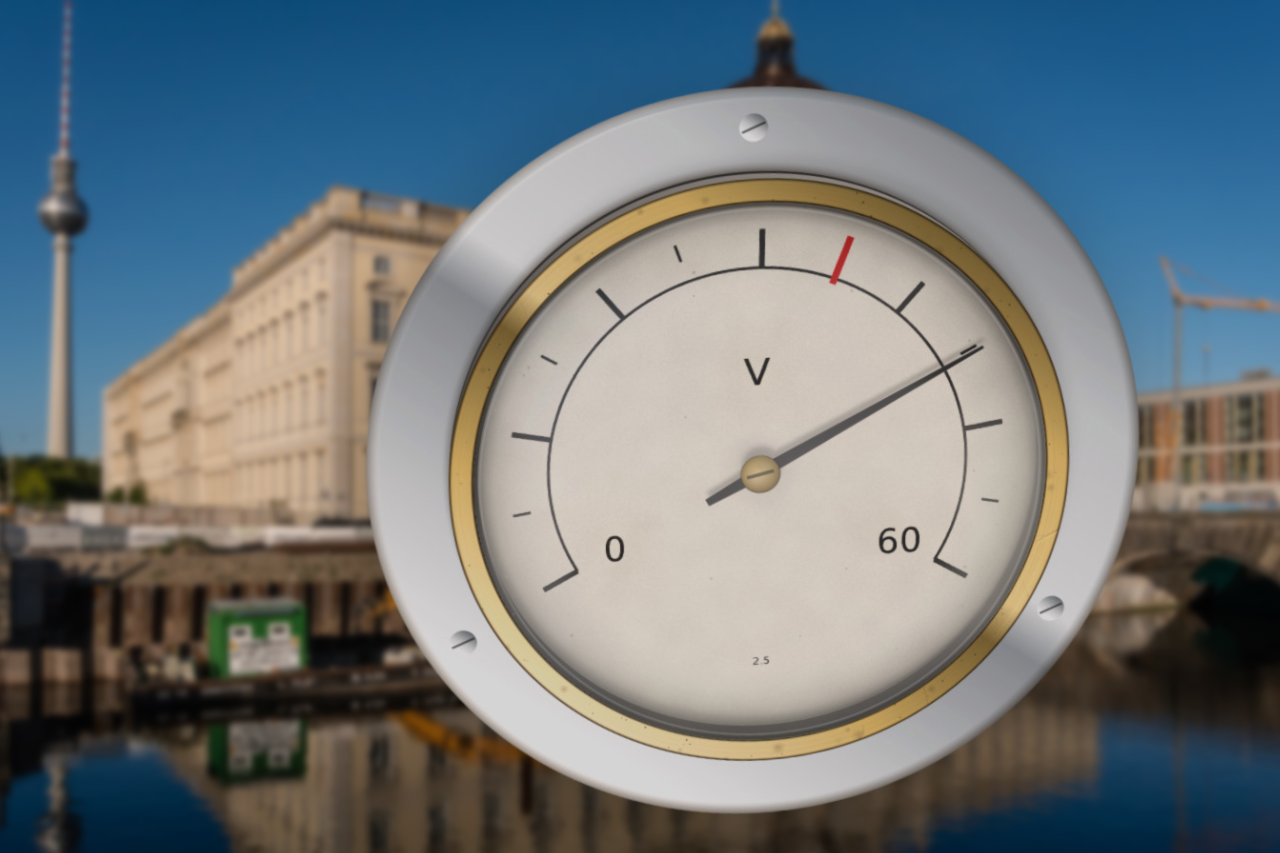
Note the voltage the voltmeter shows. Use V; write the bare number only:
45
